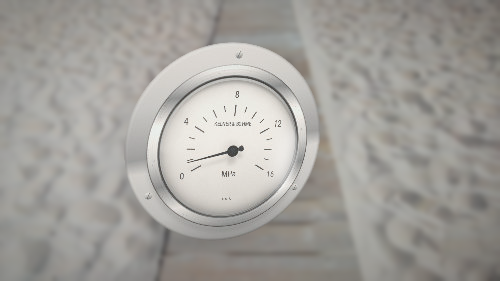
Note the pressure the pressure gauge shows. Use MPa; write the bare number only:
1
